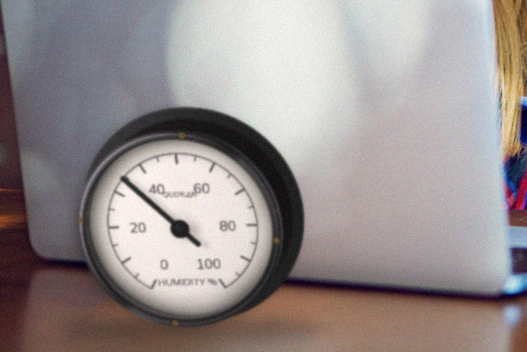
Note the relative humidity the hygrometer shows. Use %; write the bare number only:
35
